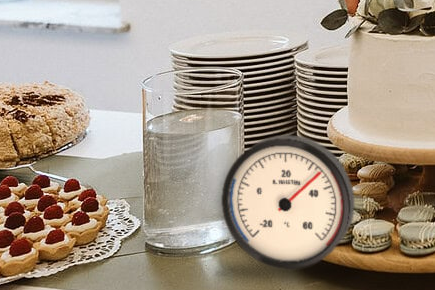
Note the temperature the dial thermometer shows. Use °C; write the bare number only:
34
